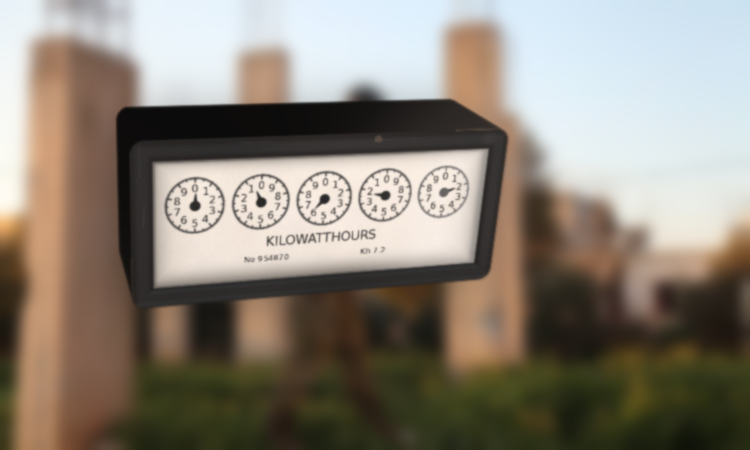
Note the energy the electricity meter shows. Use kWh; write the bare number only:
622
